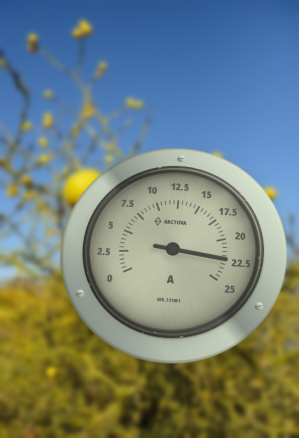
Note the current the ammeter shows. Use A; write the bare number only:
22.5
